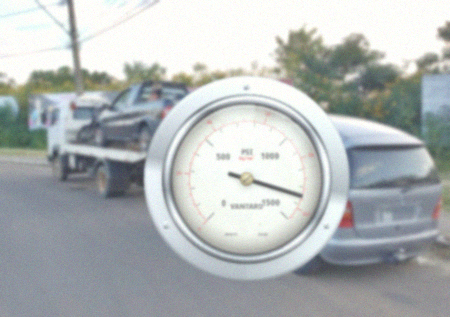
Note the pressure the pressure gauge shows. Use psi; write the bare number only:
1350
